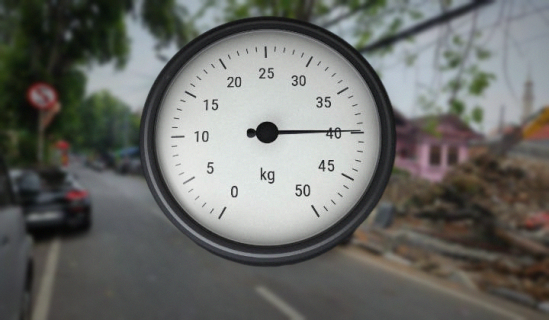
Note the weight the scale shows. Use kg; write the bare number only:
40
